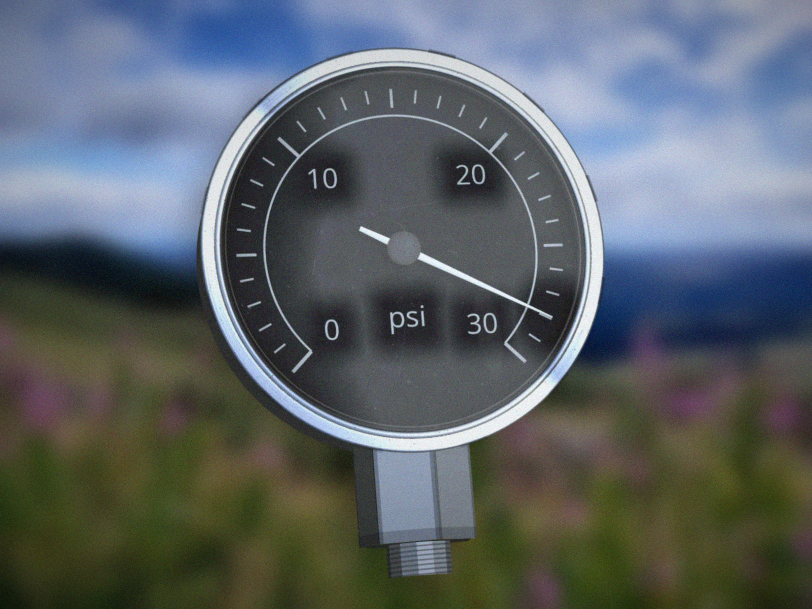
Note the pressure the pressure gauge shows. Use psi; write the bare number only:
28
